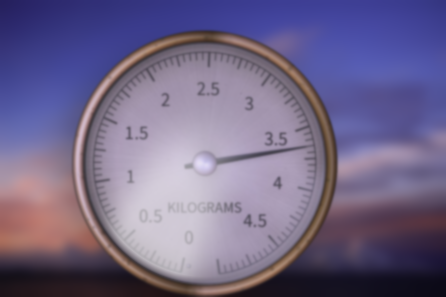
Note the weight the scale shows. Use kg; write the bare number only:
3.65
